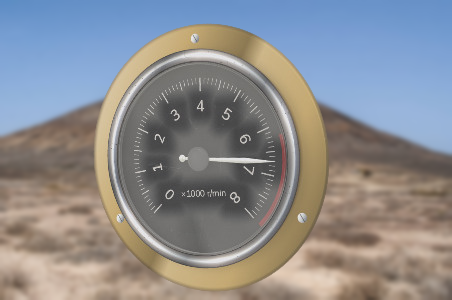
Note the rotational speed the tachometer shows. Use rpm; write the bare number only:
6700
